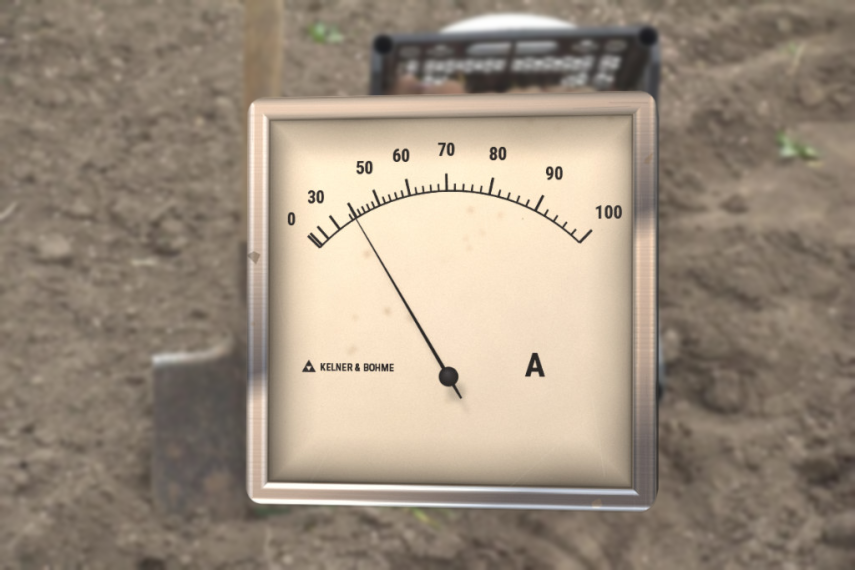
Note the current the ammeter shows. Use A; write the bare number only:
40
